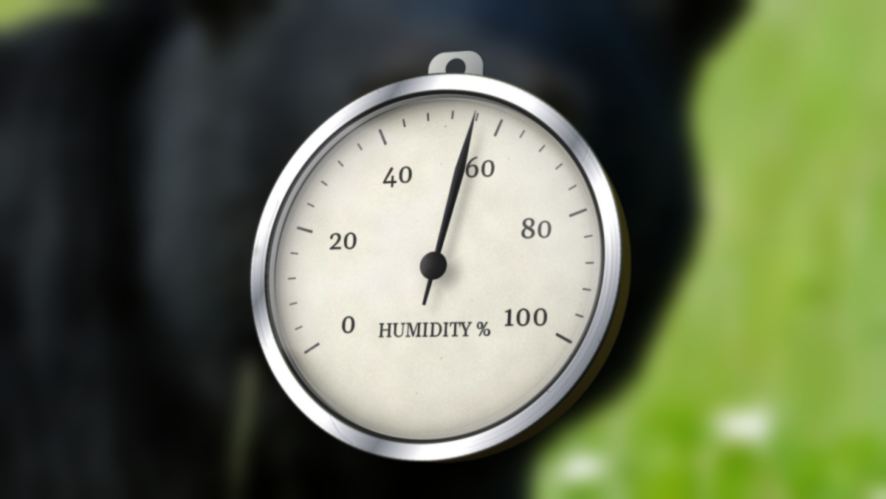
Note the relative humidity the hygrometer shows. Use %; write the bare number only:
56
